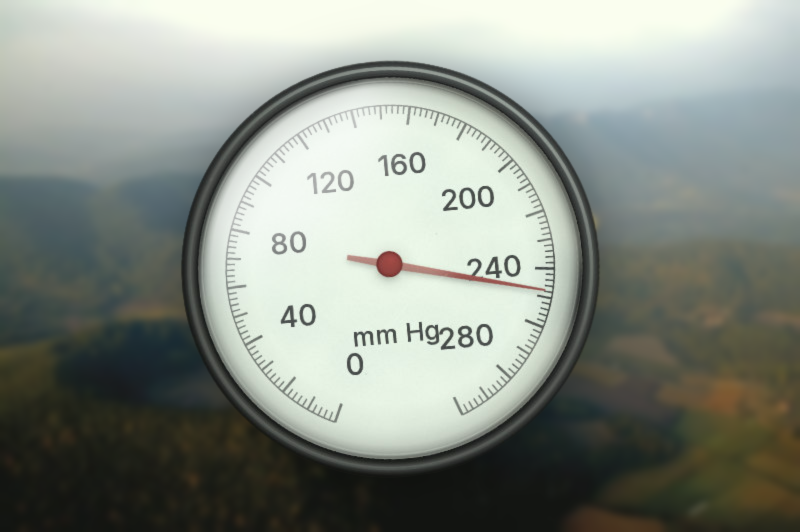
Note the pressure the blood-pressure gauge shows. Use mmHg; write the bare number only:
248
